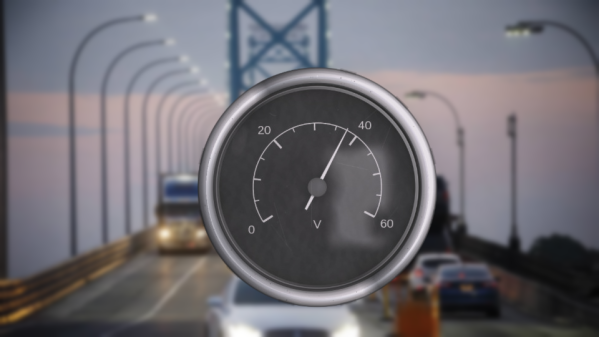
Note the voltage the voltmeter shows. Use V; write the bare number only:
37.5
